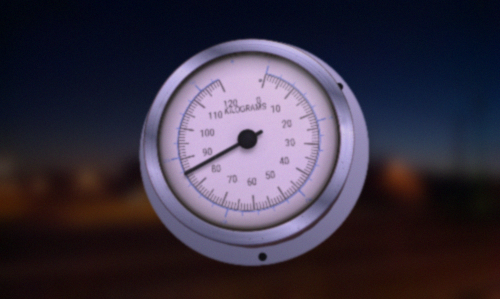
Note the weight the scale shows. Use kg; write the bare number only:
85
